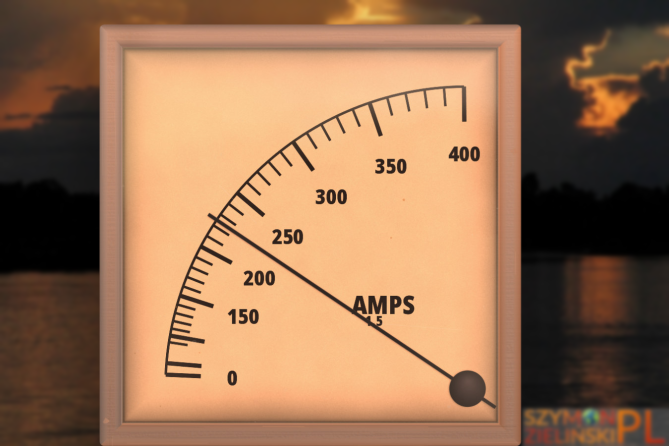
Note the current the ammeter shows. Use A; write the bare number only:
225
